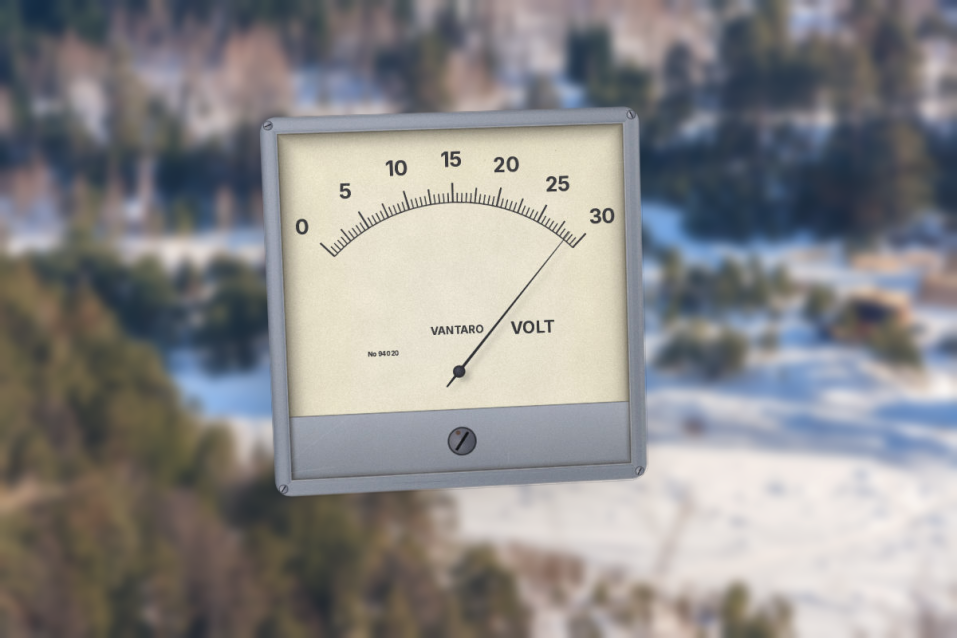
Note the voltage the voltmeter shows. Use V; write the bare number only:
28.5
